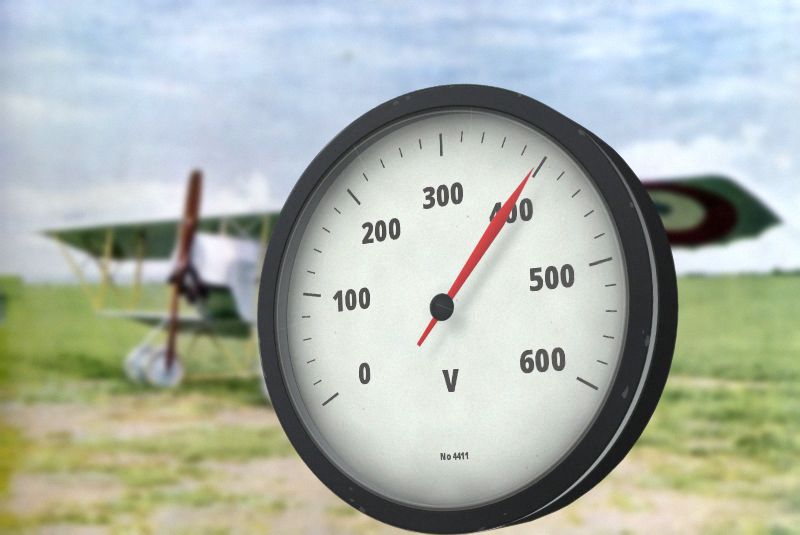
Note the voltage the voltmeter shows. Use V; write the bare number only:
400
